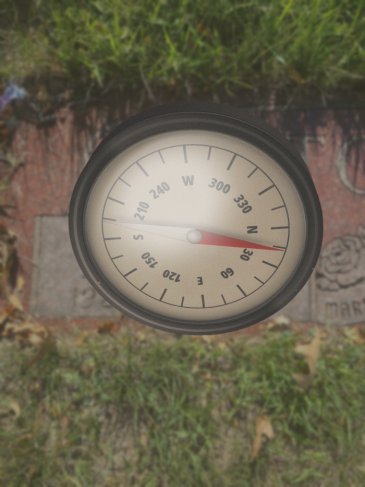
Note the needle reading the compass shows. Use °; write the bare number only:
15
